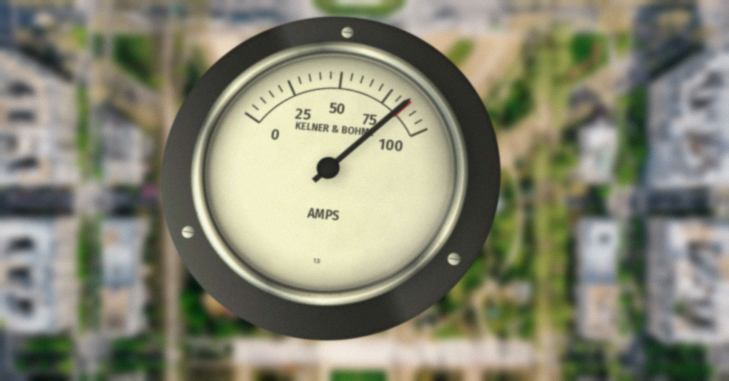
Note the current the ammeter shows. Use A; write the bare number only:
85
